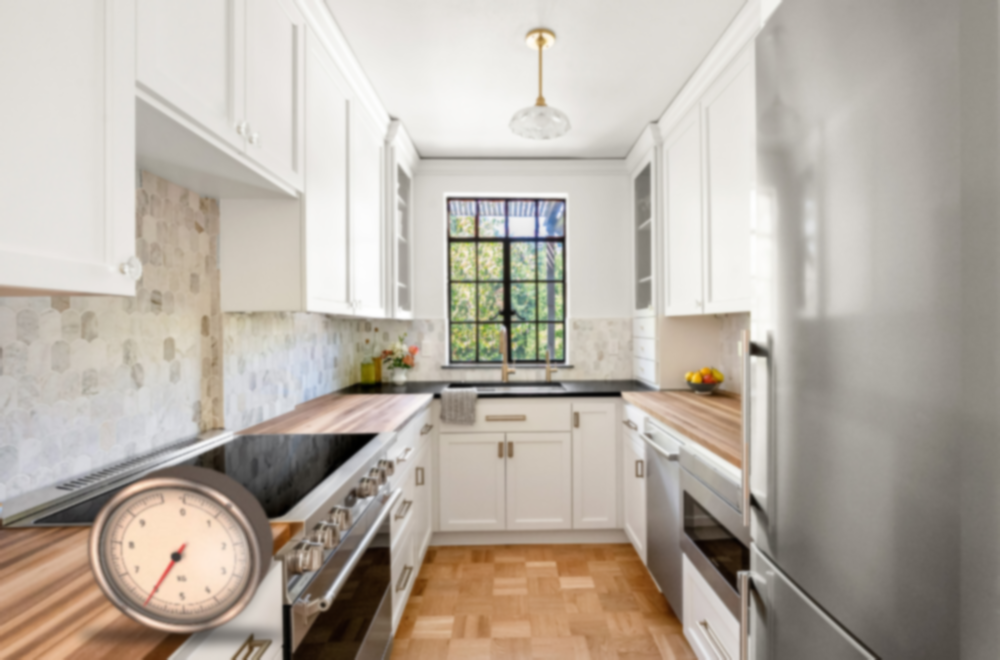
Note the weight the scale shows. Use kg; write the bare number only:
6
